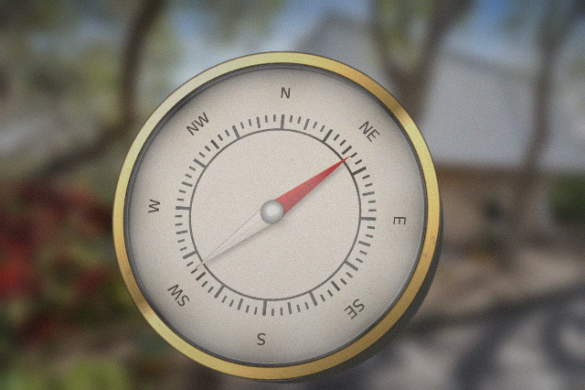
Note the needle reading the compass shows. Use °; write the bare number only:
50
